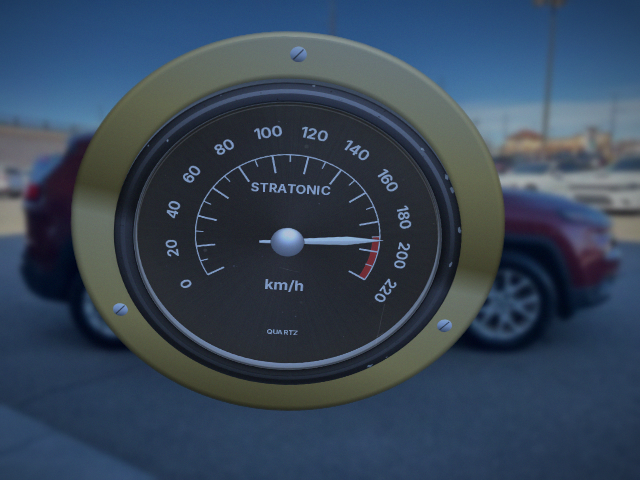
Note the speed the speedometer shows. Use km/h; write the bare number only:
190
